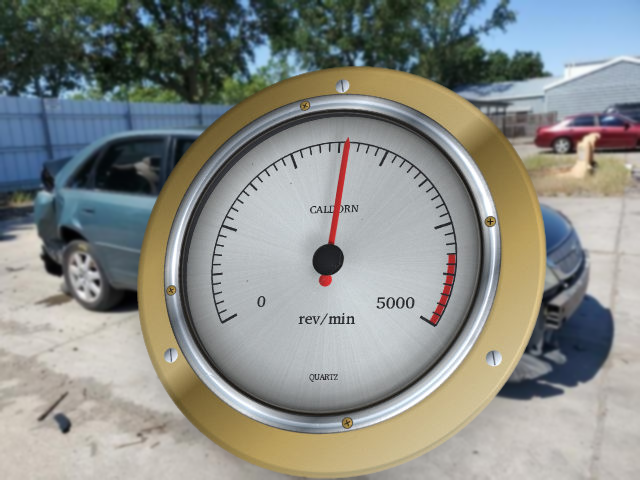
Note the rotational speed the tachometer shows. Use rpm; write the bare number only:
2600
